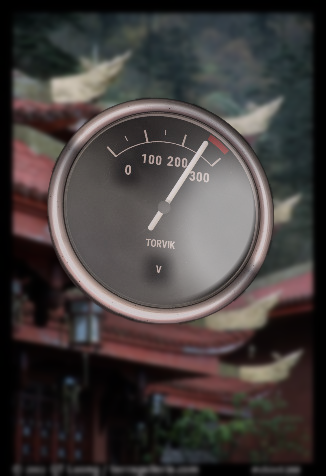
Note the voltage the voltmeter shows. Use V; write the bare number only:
250
